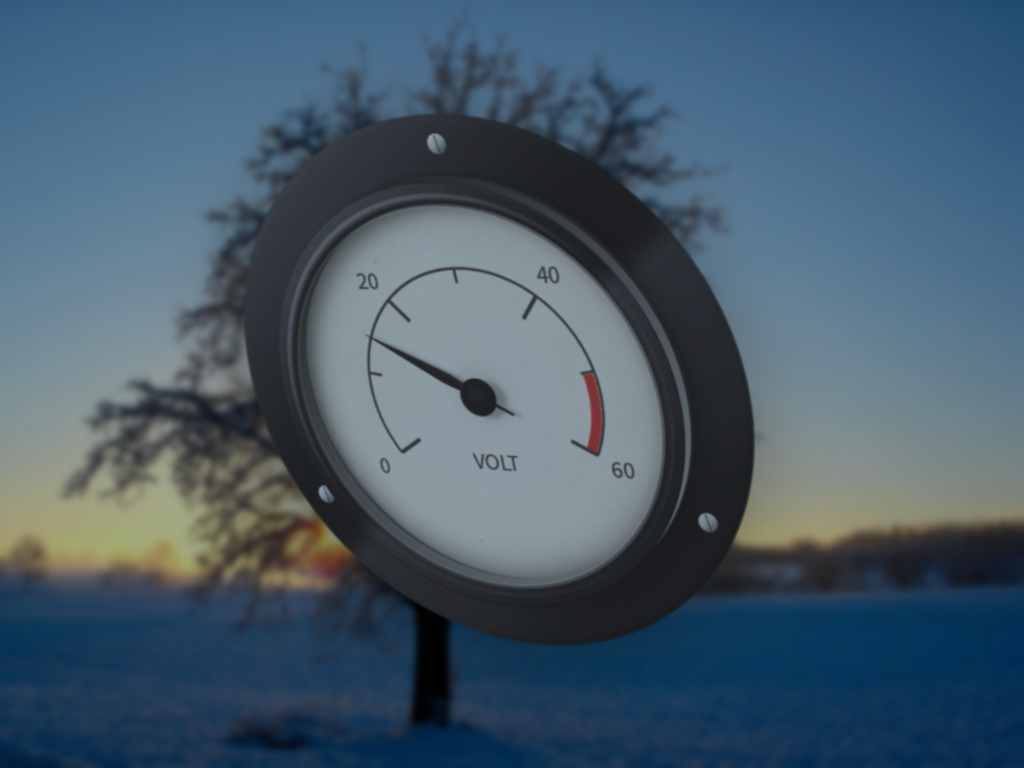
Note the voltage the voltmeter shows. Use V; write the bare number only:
15
